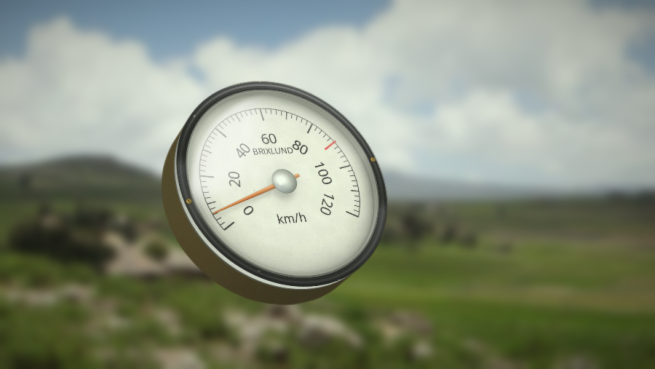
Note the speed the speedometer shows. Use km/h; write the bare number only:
6
